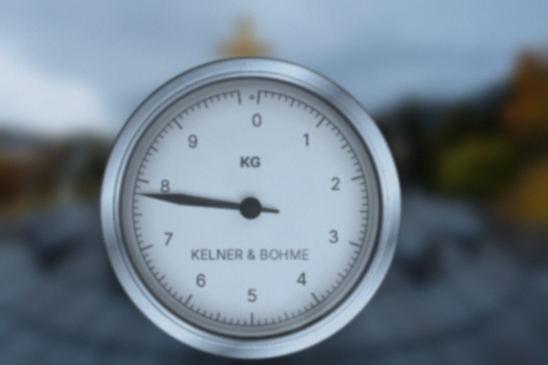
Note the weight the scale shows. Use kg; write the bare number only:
7.8
